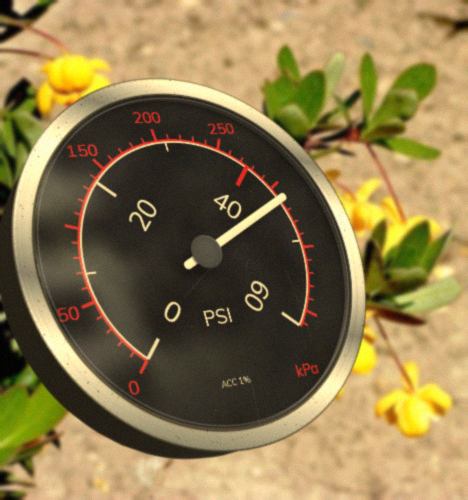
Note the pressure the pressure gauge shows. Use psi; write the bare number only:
45
